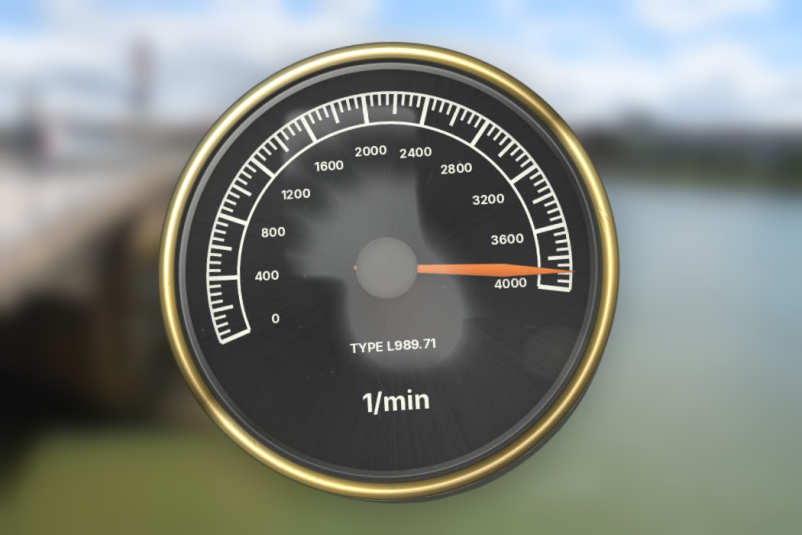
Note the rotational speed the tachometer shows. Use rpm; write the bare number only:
3900
